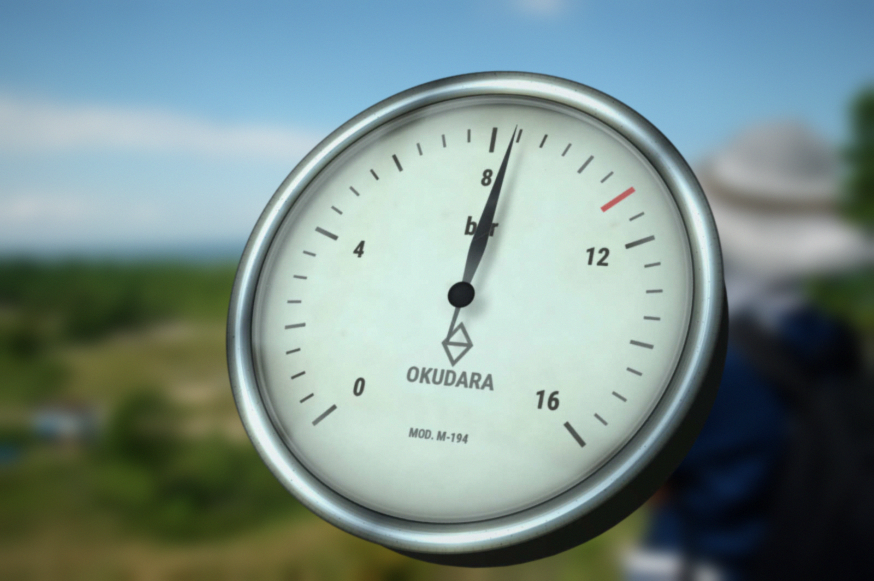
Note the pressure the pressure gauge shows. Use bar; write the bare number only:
8.5
